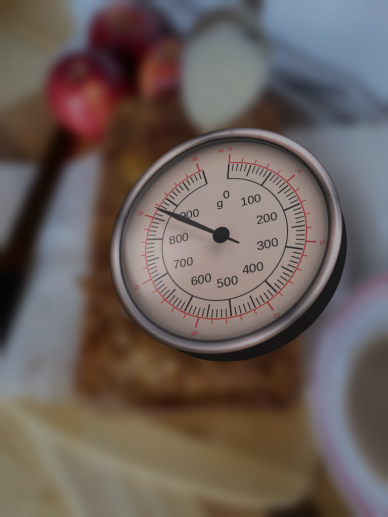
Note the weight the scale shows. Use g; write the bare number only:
870
